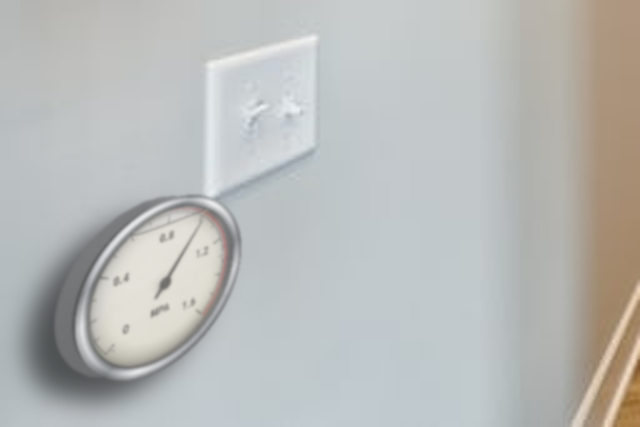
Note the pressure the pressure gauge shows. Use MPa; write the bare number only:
1
